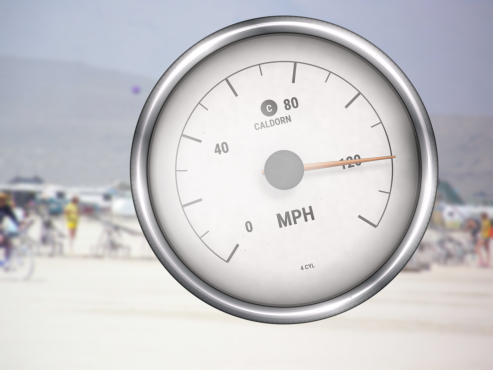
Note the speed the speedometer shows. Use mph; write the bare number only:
120
